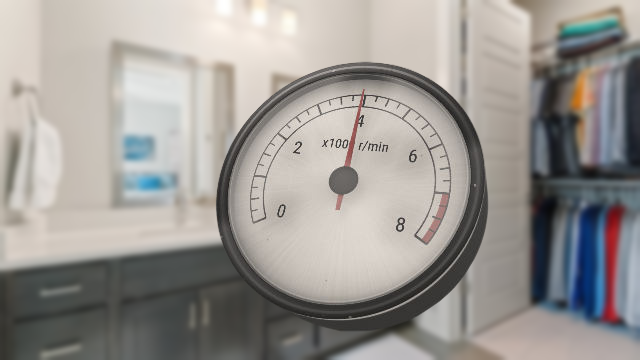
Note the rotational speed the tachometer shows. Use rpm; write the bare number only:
4000
